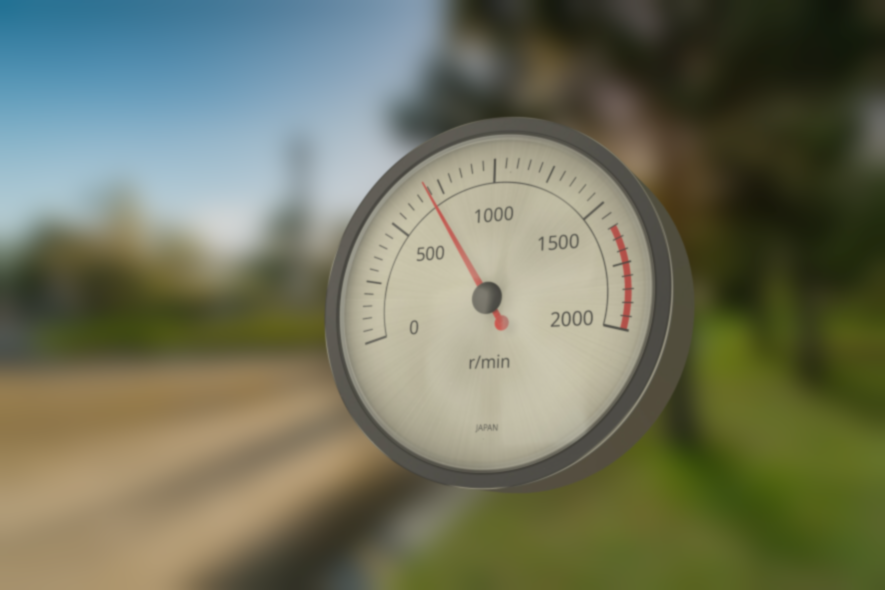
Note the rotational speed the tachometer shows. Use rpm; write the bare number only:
700
